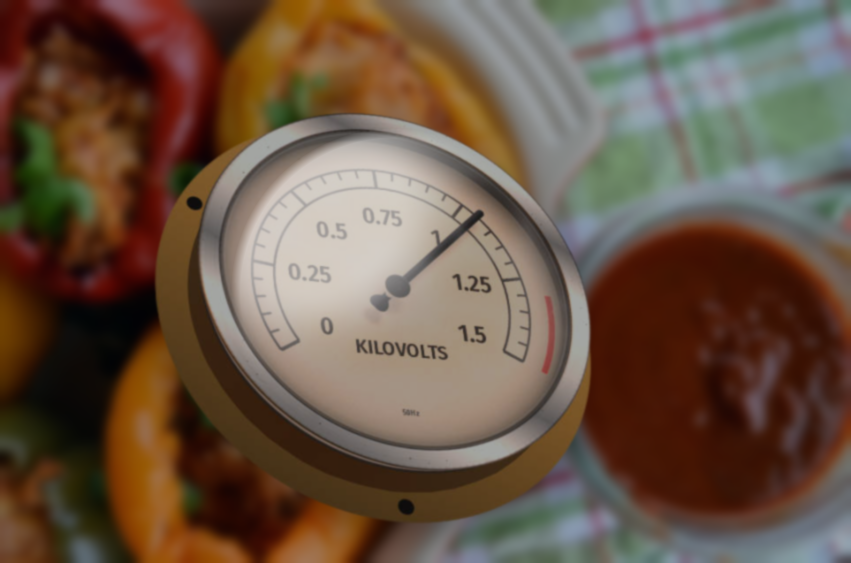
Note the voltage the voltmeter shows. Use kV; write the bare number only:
1.05
